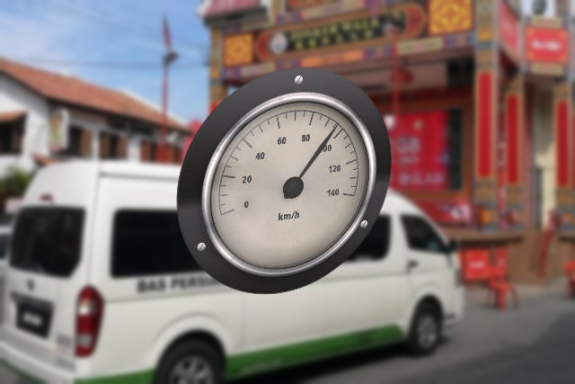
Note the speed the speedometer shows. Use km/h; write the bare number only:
95
